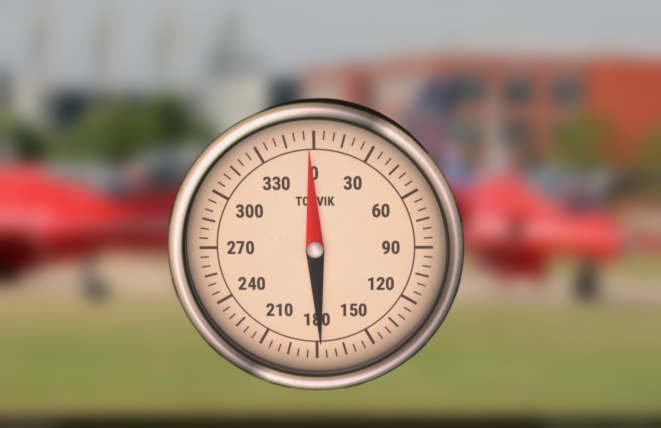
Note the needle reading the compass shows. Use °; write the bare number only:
357.5
